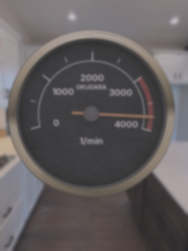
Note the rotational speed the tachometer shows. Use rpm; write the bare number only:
3750
